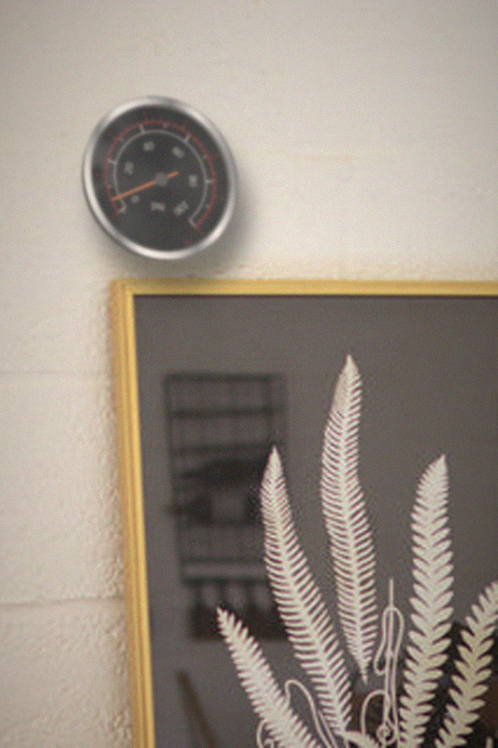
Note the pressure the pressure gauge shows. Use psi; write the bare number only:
5
